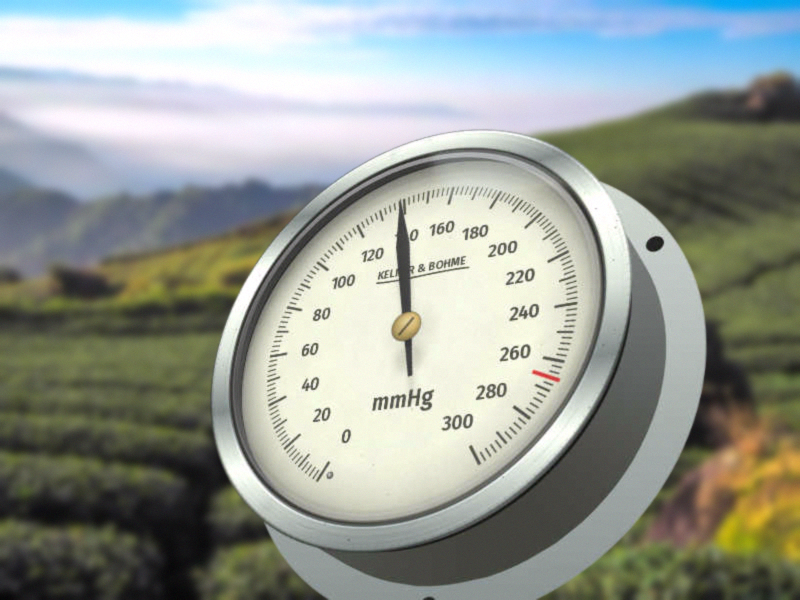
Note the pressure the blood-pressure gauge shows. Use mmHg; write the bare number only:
140
